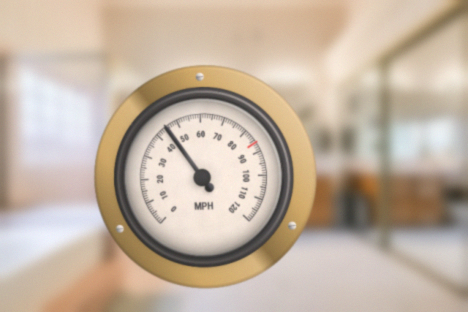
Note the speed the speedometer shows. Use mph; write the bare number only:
45
